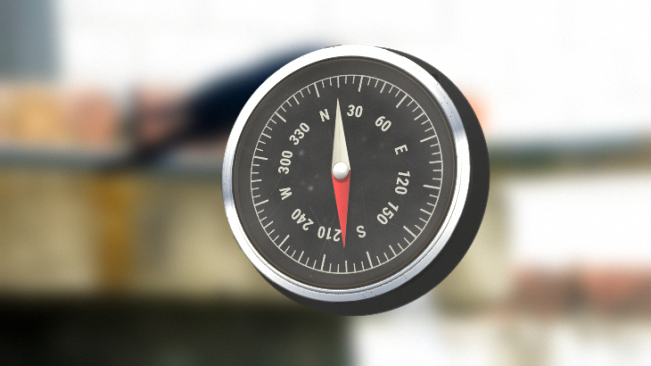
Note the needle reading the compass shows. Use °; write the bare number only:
195
